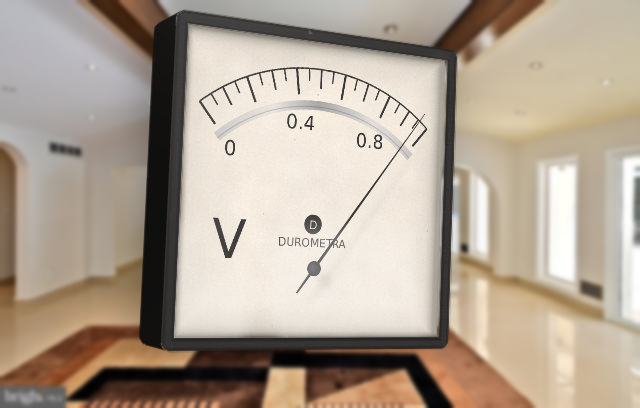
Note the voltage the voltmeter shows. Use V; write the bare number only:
0.95
